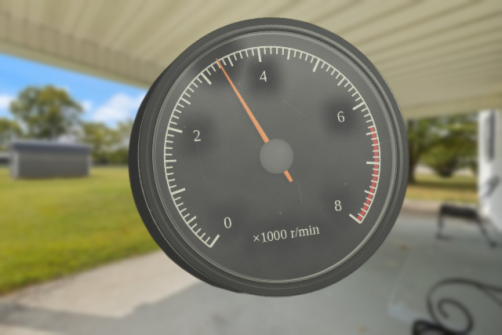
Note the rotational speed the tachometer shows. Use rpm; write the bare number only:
3300
